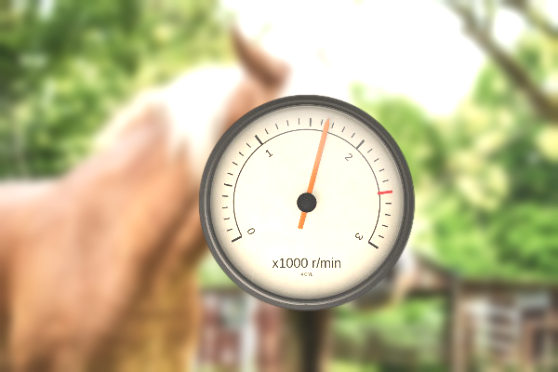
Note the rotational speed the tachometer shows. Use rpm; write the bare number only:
1650
